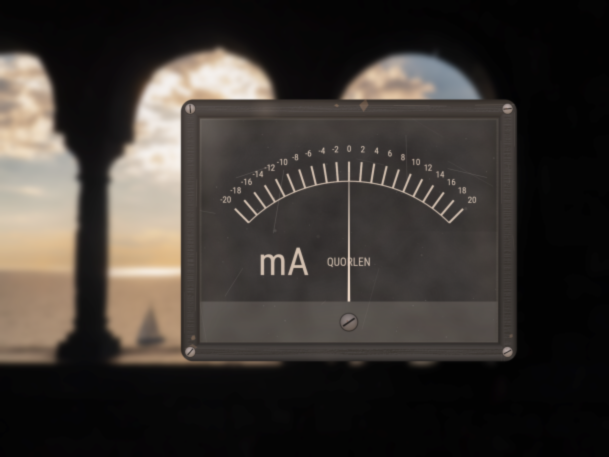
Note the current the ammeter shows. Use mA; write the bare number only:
0
